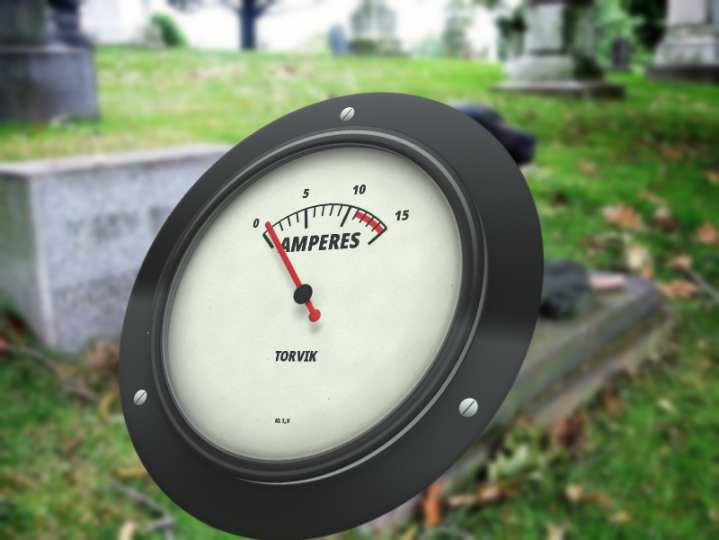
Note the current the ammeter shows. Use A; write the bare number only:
1
